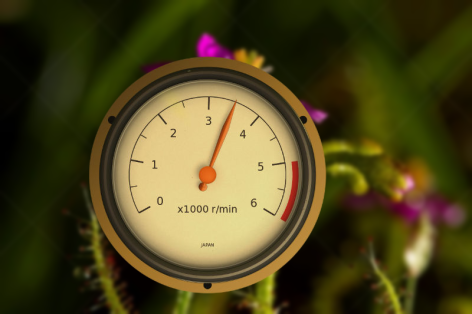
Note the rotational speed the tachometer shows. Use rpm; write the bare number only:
3500
